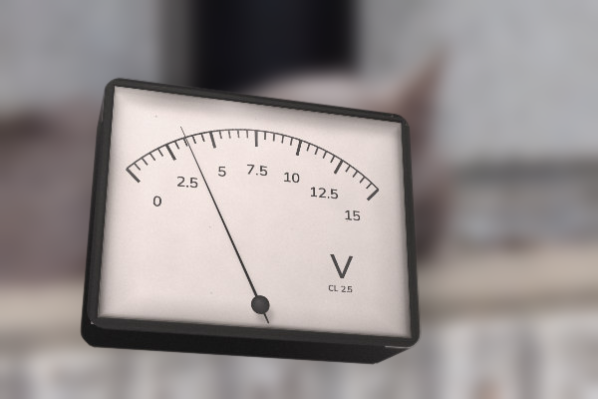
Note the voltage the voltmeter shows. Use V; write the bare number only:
3.5
